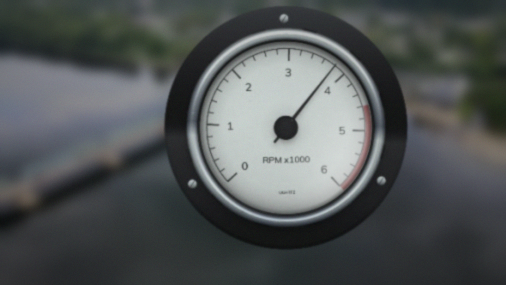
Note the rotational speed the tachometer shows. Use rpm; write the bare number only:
3800
